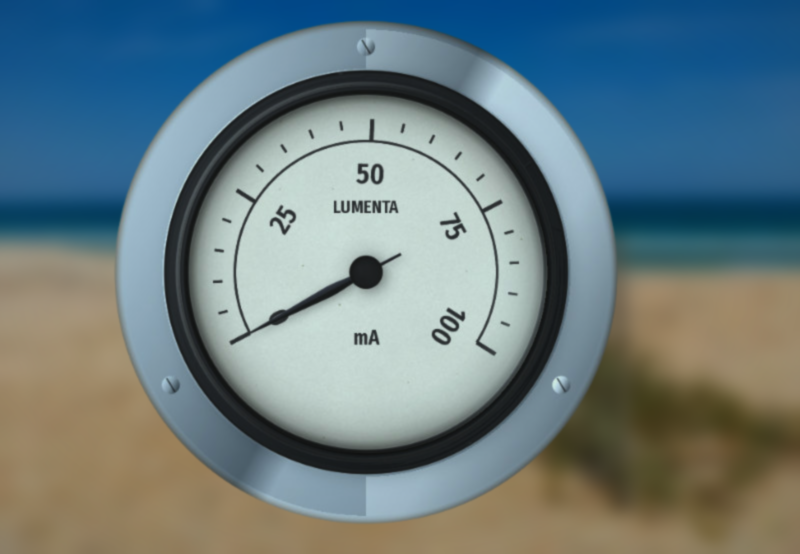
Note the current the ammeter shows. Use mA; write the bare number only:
0
